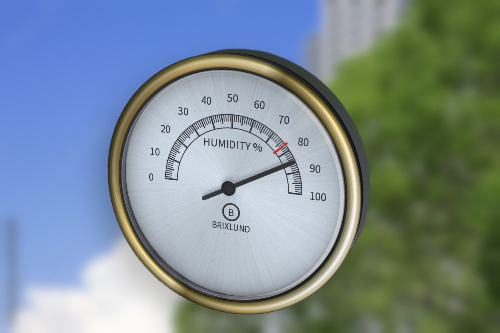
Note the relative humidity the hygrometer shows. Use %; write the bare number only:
85
